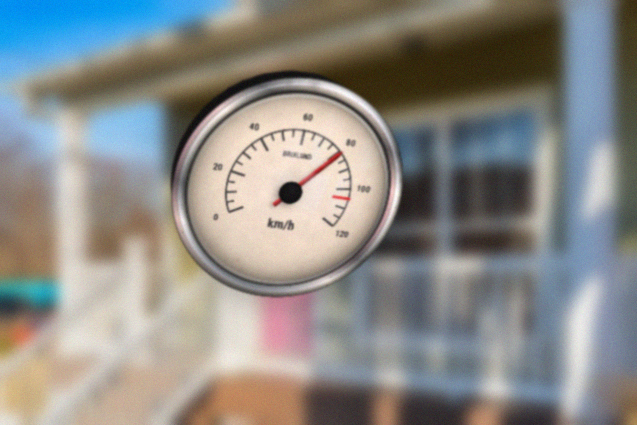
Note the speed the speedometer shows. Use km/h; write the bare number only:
80
